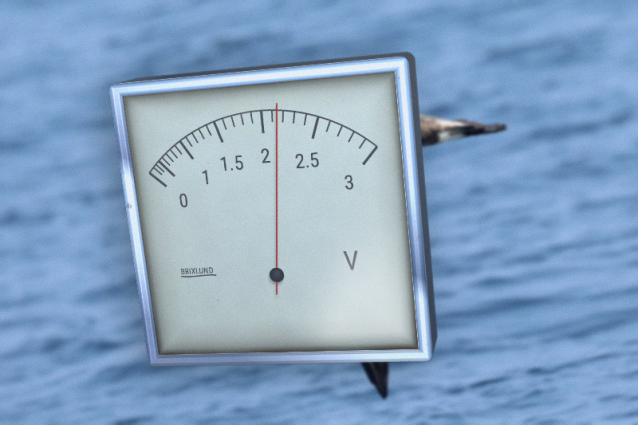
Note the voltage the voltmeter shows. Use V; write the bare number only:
2.15
